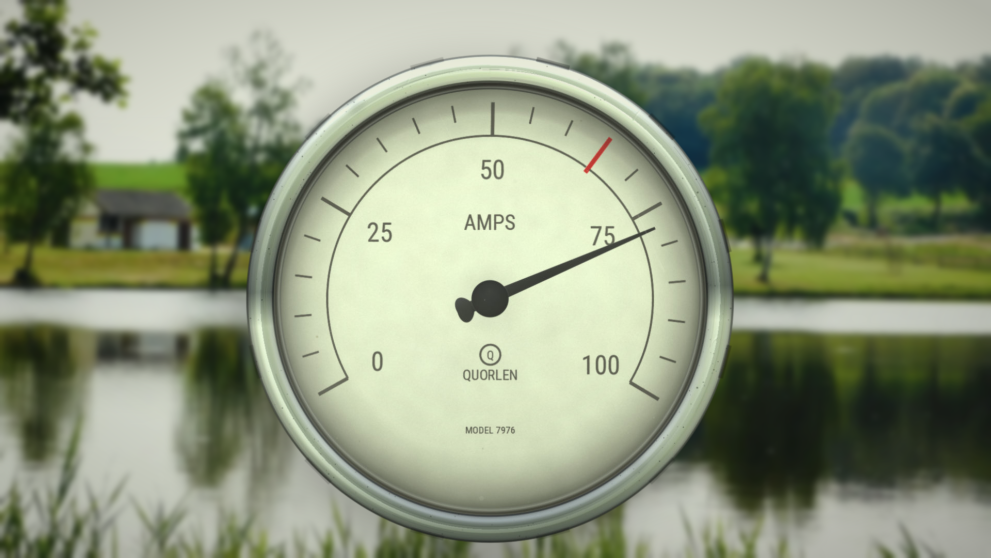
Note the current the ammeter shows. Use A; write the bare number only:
77.5
